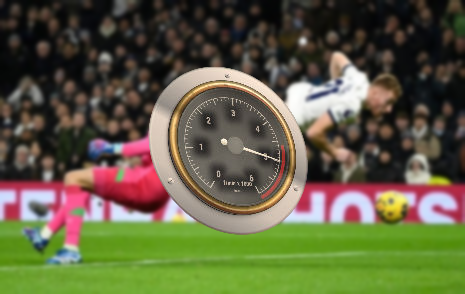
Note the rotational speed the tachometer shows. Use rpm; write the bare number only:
5000
